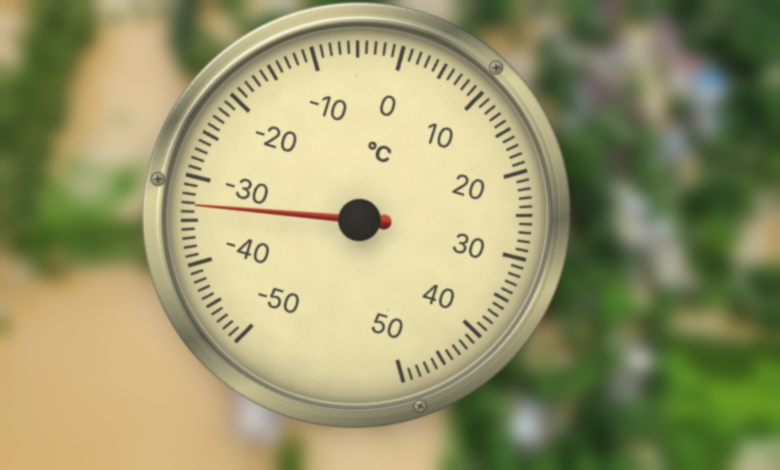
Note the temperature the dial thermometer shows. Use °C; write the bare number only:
-33
